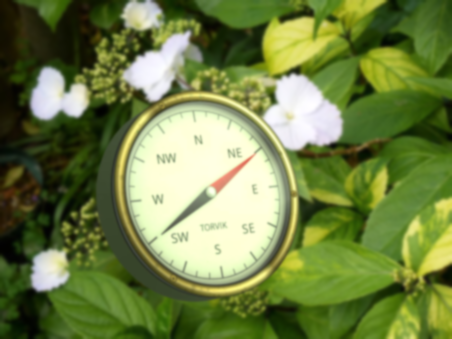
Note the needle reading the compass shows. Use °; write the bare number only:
60
